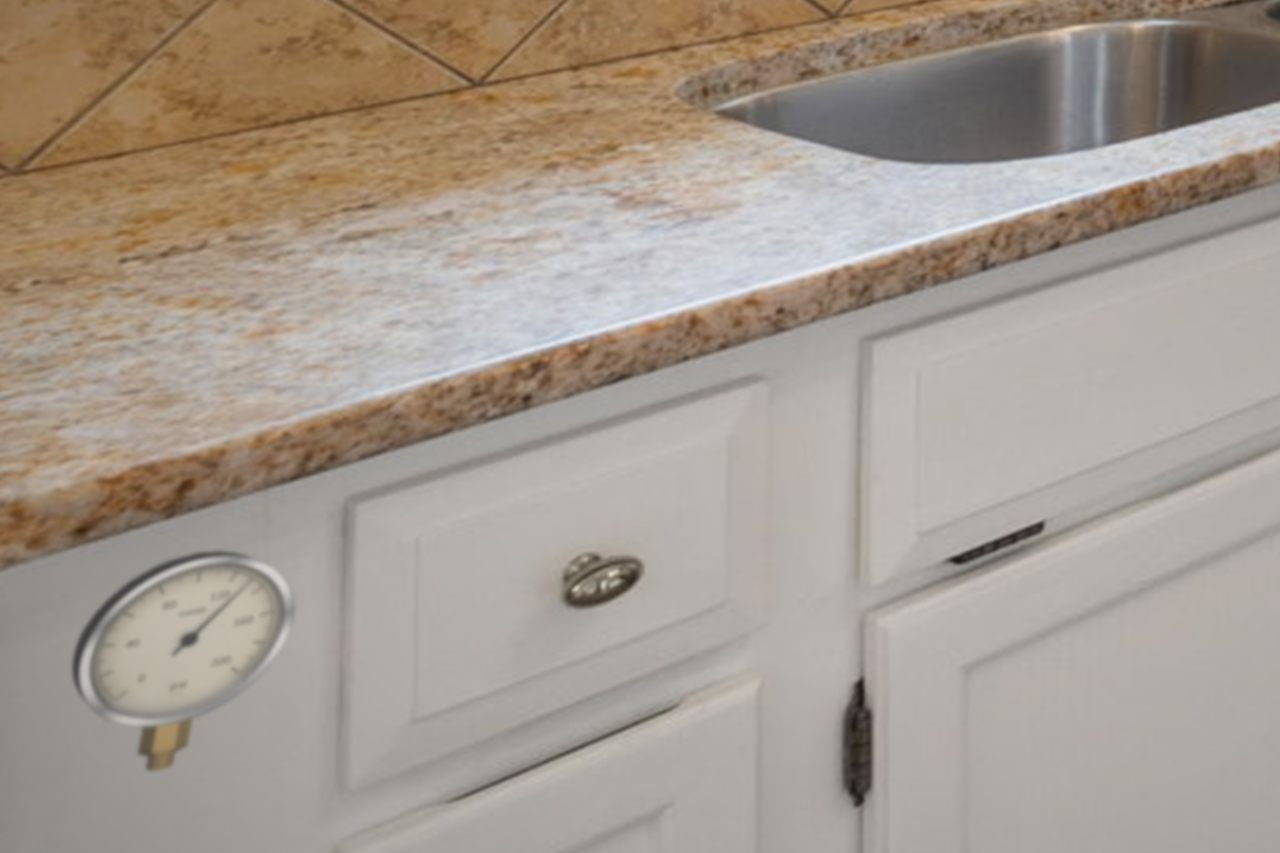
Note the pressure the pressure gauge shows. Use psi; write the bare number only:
130
